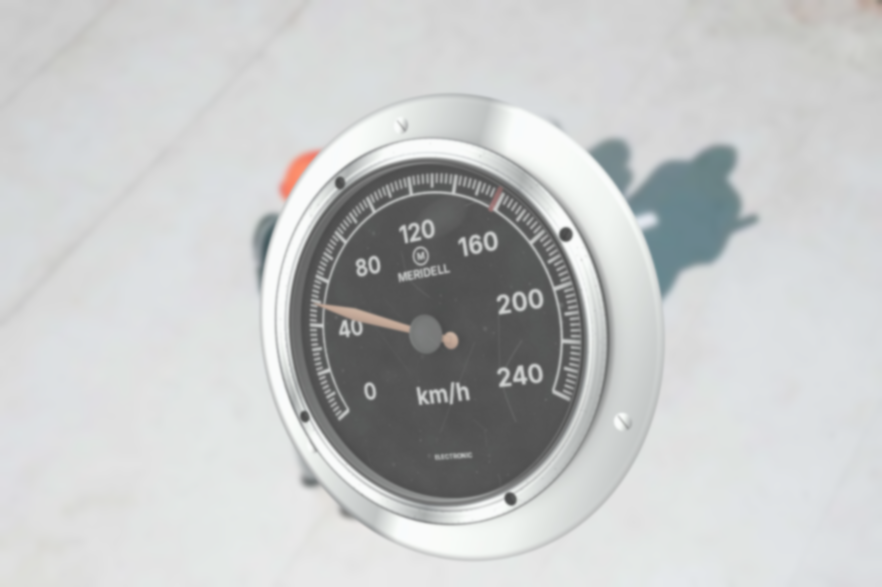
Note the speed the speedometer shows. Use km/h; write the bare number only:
50
